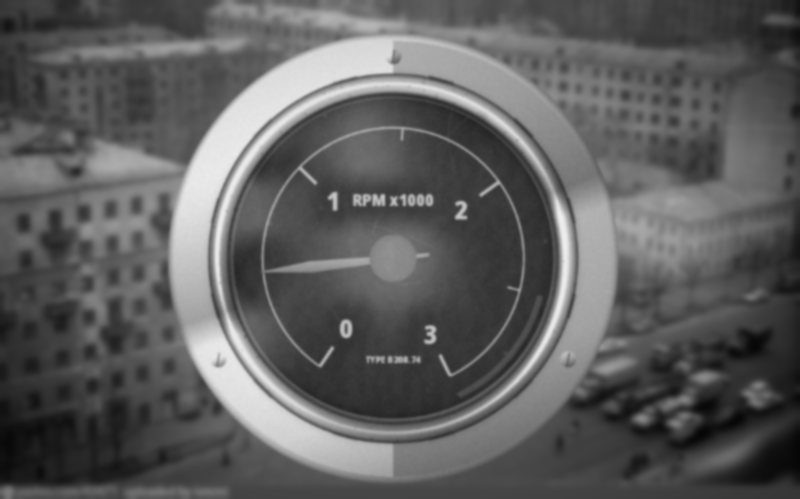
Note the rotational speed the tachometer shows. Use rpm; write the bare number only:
500
